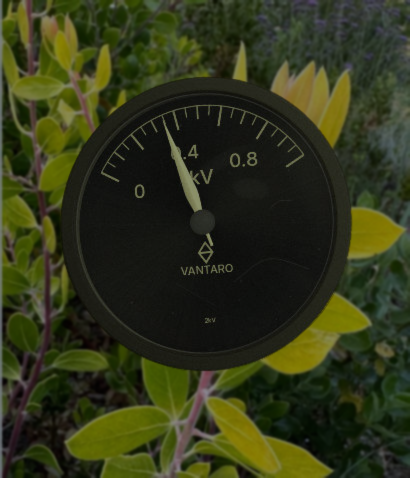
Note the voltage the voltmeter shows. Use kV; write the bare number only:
0.35
